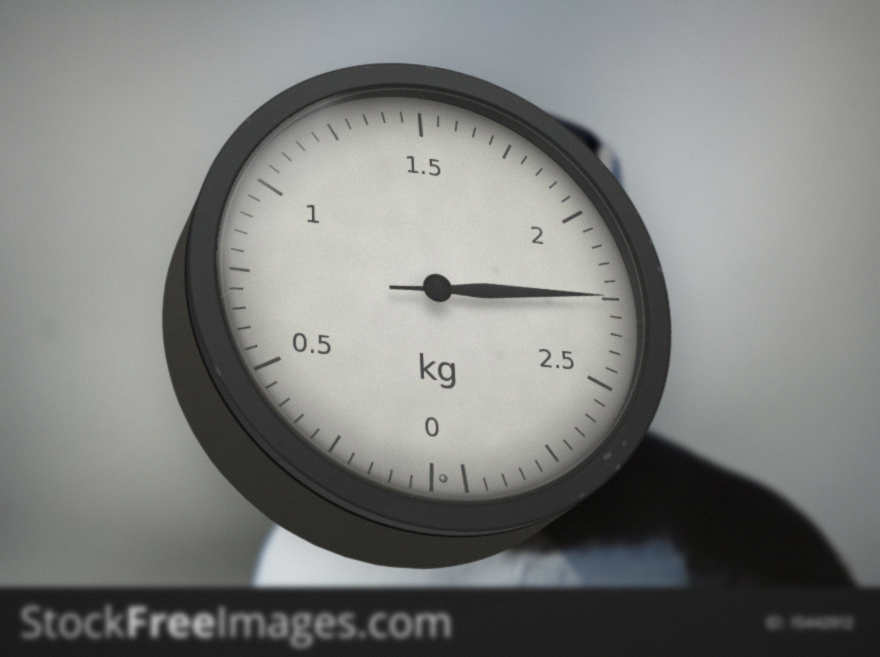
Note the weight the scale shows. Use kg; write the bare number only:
2.25
